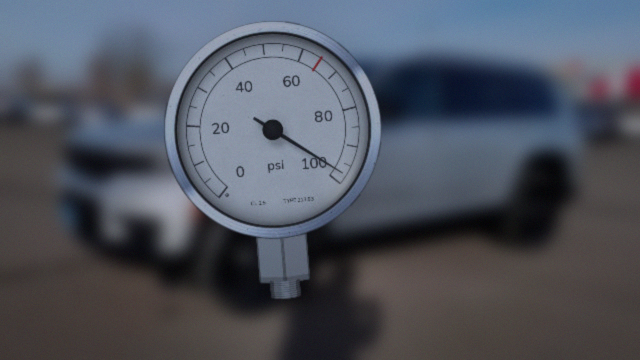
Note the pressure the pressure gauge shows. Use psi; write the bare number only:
97.5
